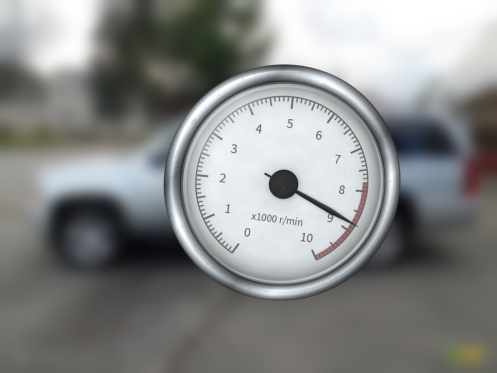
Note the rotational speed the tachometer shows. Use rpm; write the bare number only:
8800
